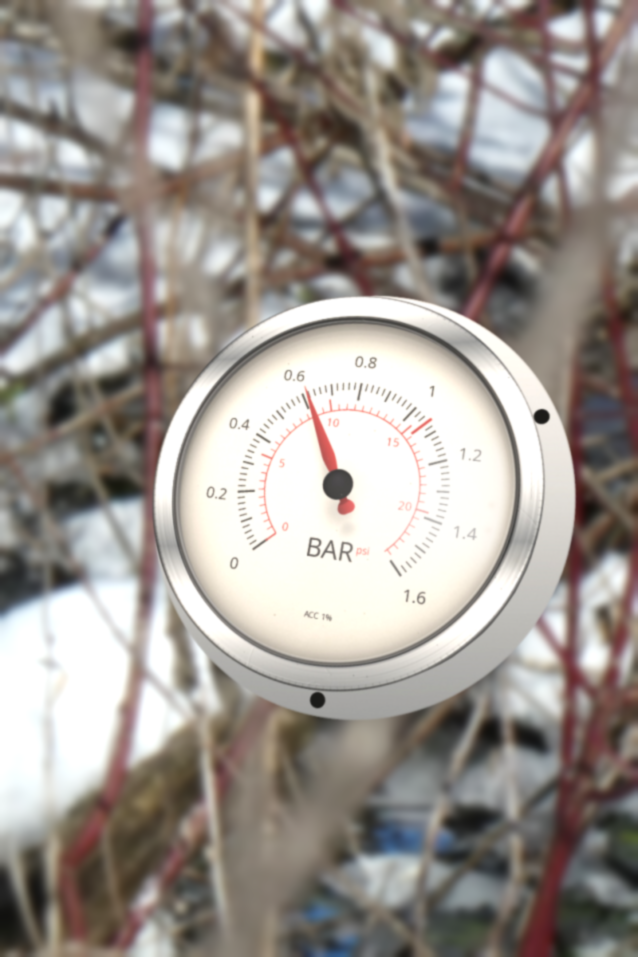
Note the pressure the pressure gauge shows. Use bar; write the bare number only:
0.62
